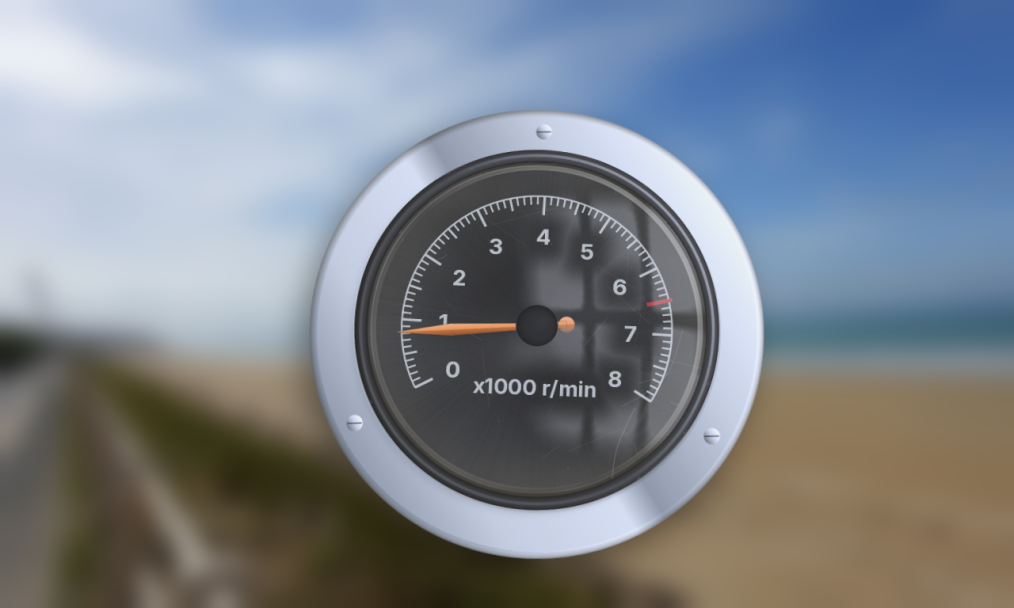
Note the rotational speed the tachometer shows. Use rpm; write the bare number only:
800
